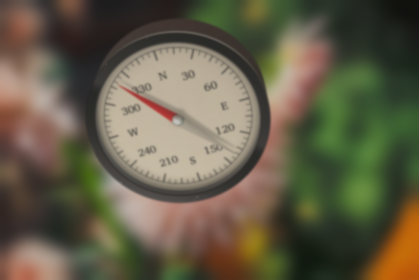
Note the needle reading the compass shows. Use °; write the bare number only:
320
